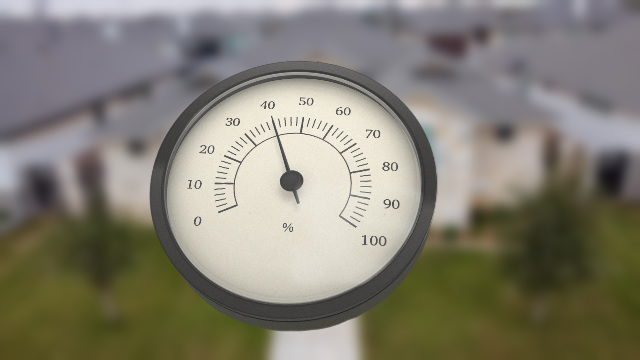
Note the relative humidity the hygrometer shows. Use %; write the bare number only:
40
